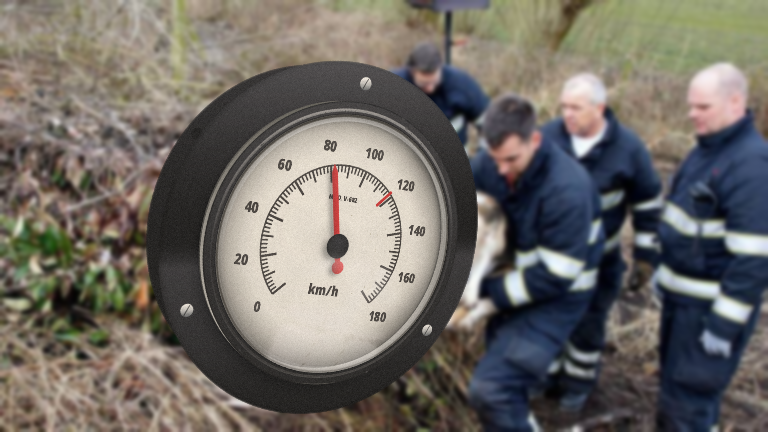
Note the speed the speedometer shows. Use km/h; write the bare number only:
80
